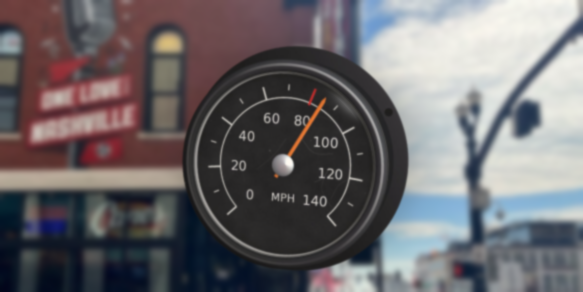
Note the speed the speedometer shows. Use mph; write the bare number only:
85
